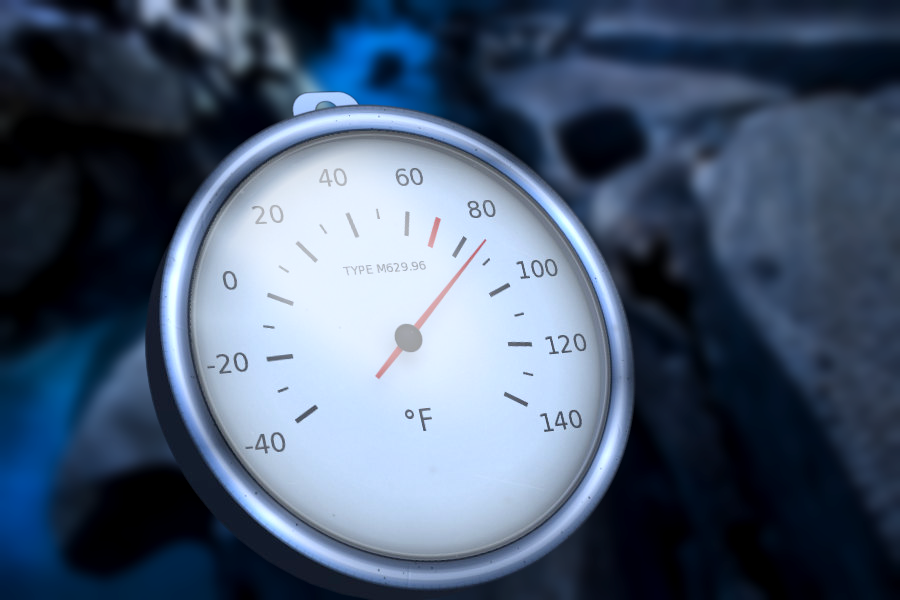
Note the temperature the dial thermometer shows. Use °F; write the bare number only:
85
